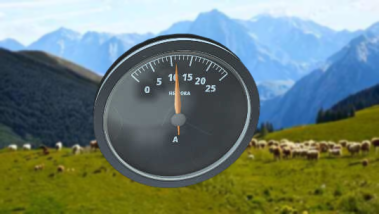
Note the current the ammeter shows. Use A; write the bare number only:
11
